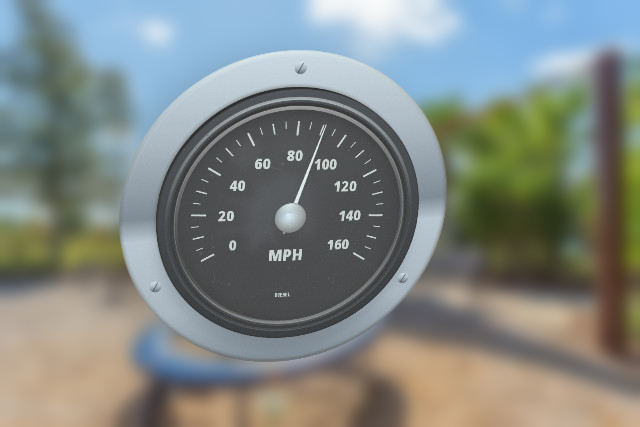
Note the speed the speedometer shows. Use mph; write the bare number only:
90
